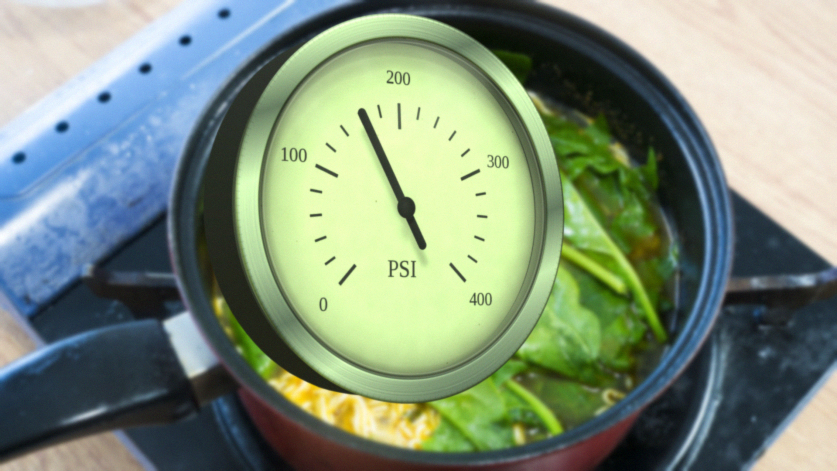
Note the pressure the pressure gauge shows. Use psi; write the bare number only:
160
